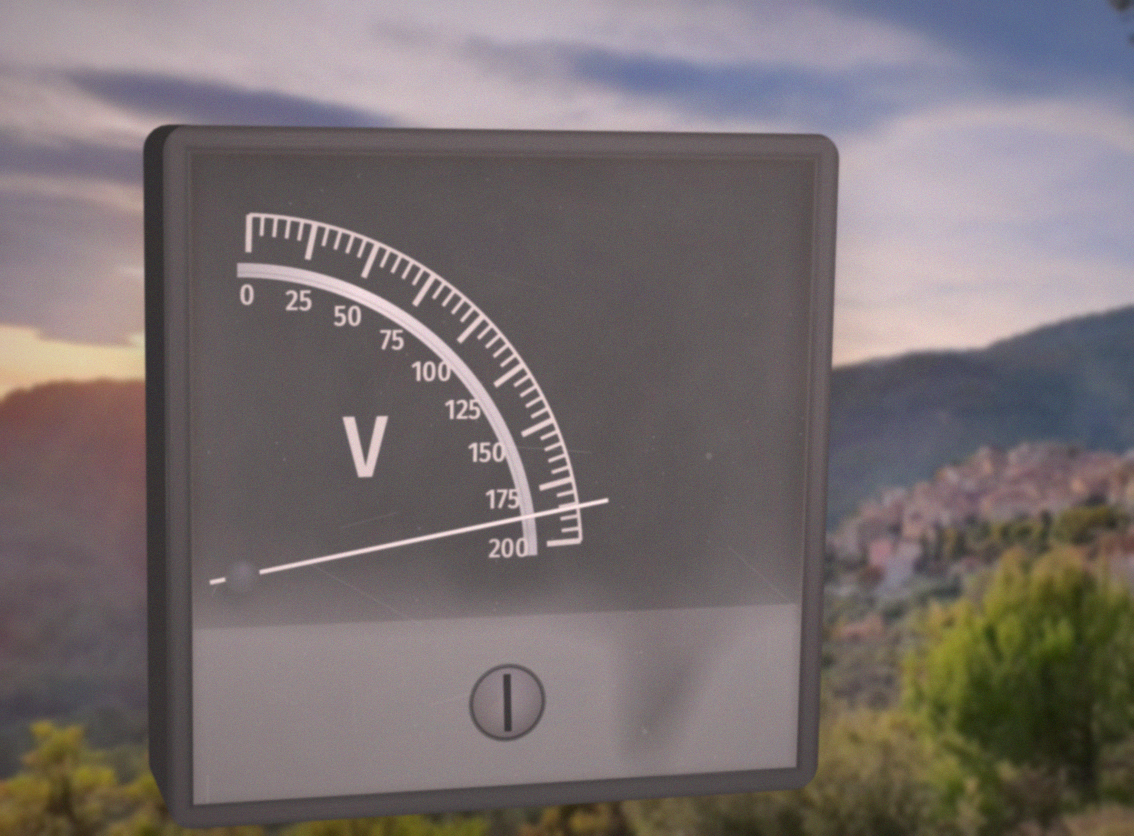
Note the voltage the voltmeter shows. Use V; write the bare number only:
185
